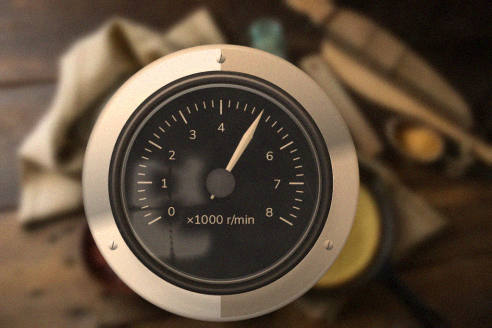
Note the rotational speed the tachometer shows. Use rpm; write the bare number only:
5000
